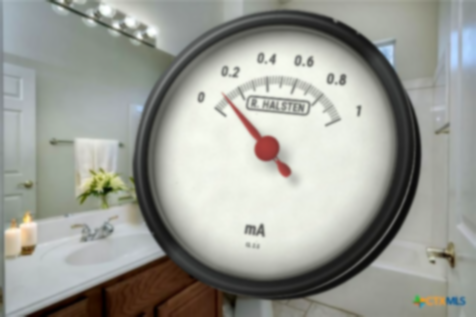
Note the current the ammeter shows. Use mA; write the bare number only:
0.1
